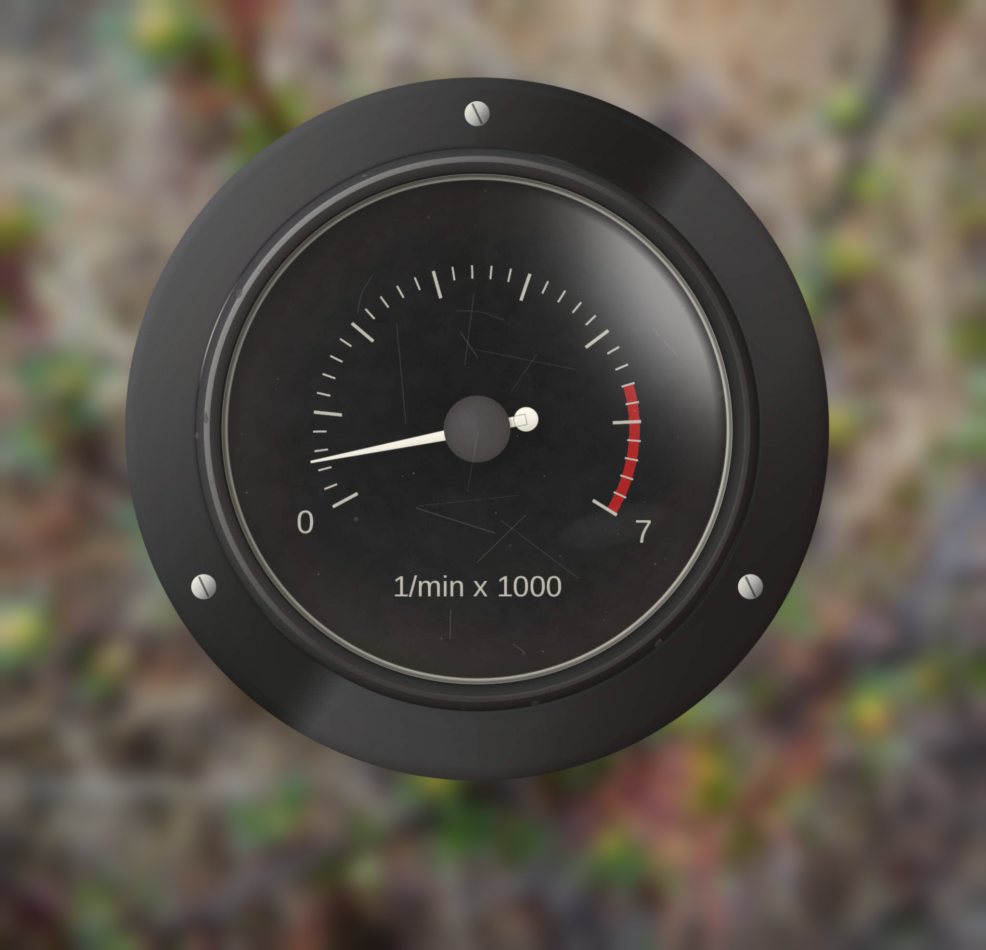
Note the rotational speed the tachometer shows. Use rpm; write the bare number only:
500
